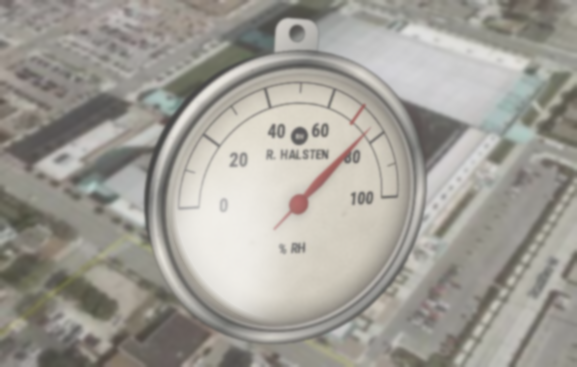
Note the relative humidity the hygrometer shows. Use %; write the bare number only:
75
